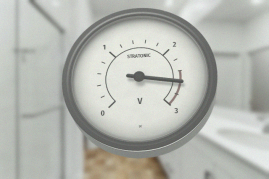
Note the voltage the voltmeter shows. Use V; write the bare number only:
2.6
